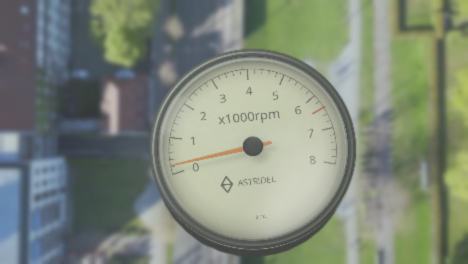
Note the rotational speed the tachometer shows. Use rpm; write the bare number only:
200
